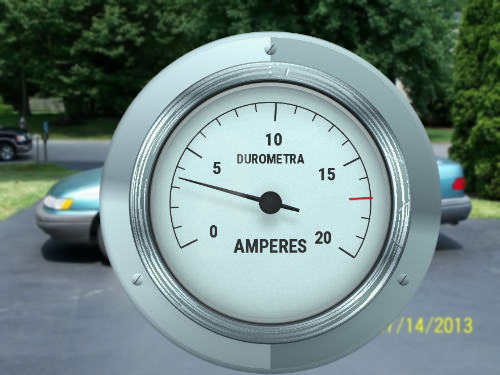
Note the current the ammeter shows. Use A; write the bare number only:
3.5
